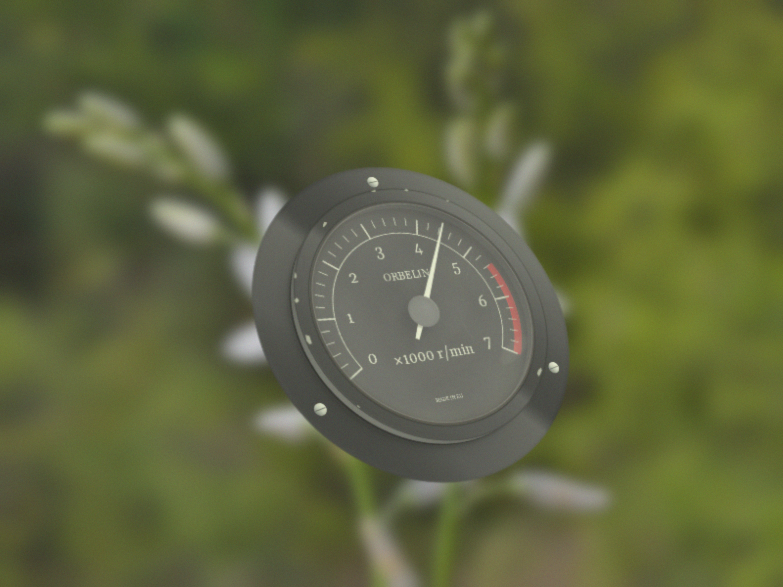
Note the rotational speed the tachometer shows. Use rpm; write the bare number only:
4400
